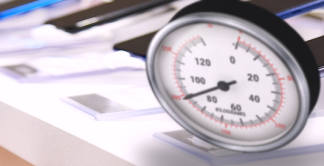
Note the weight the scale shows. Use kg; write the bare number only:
90
